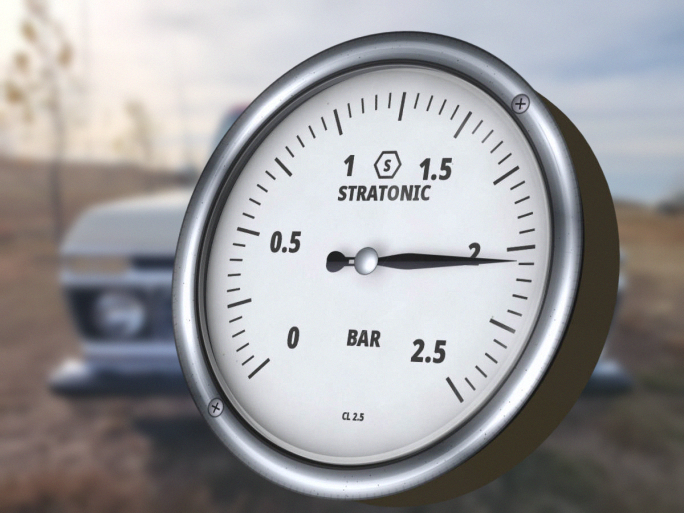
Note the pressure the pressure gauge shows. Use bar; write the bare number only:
2.05
